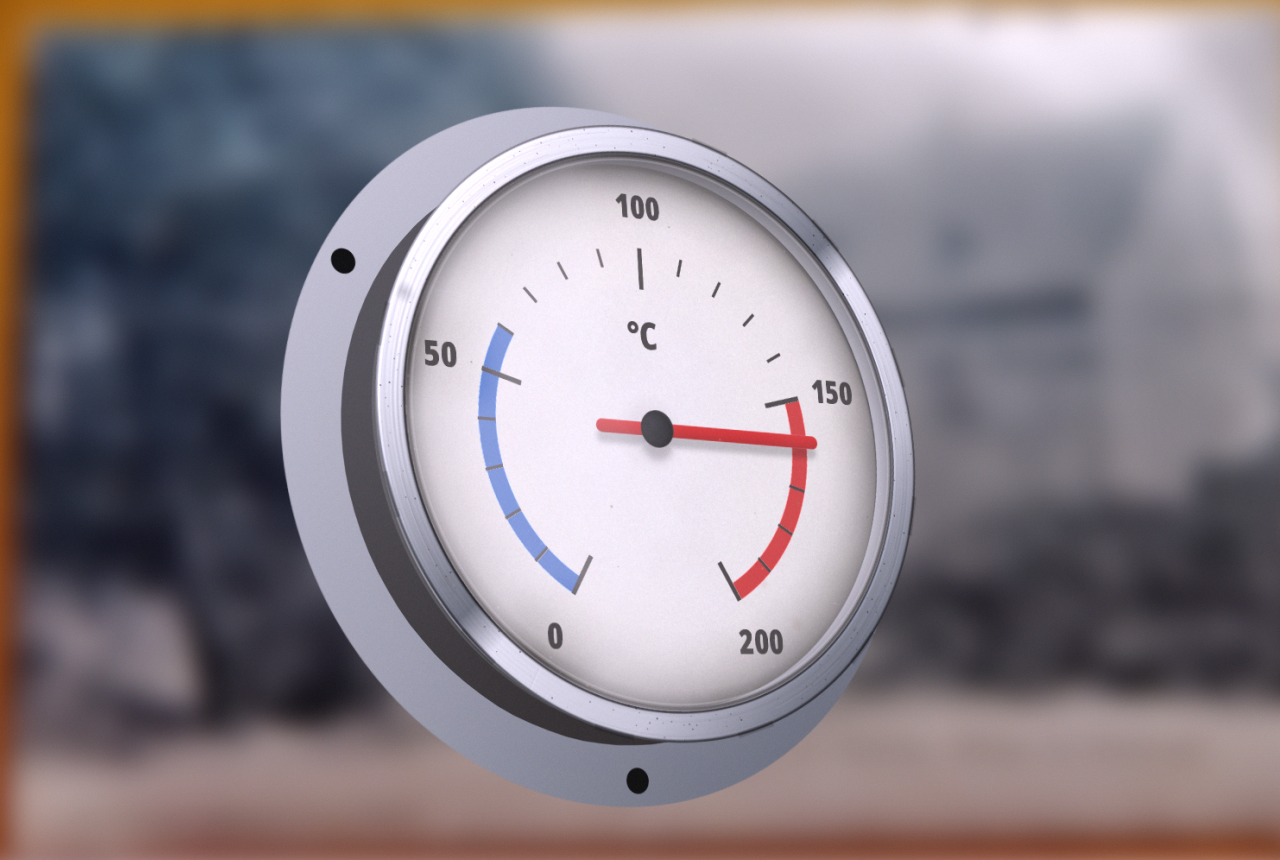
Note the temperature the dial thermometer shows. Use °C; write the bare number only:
160
